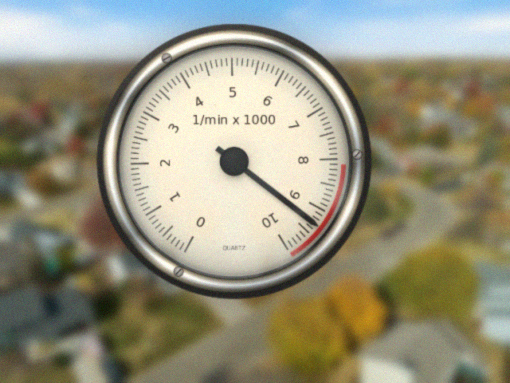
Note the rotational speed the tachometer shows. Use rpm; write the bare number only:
9300
